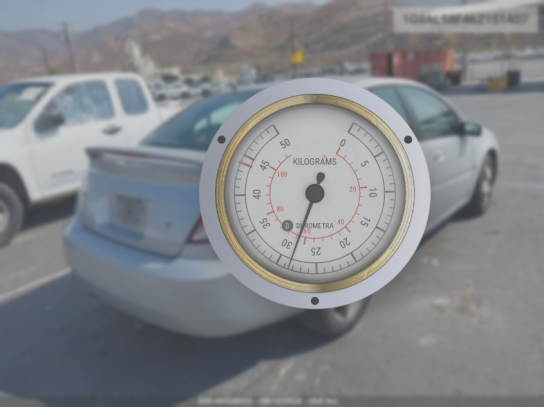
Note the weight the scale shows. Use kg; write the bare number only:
28.5
